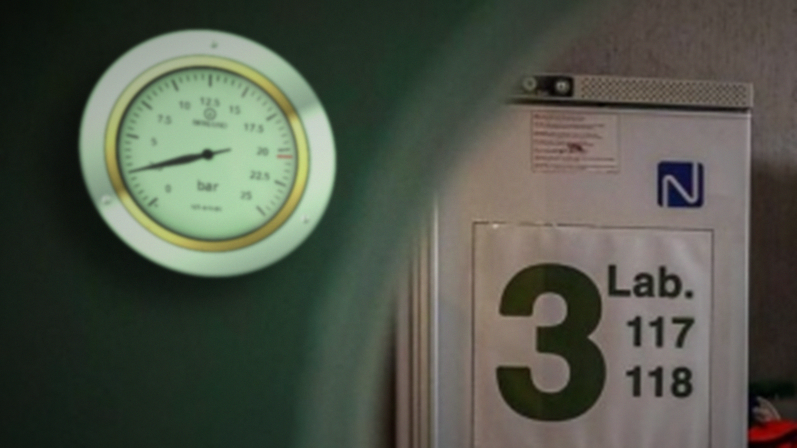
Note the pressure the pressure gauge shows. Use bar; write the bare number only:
2.5
